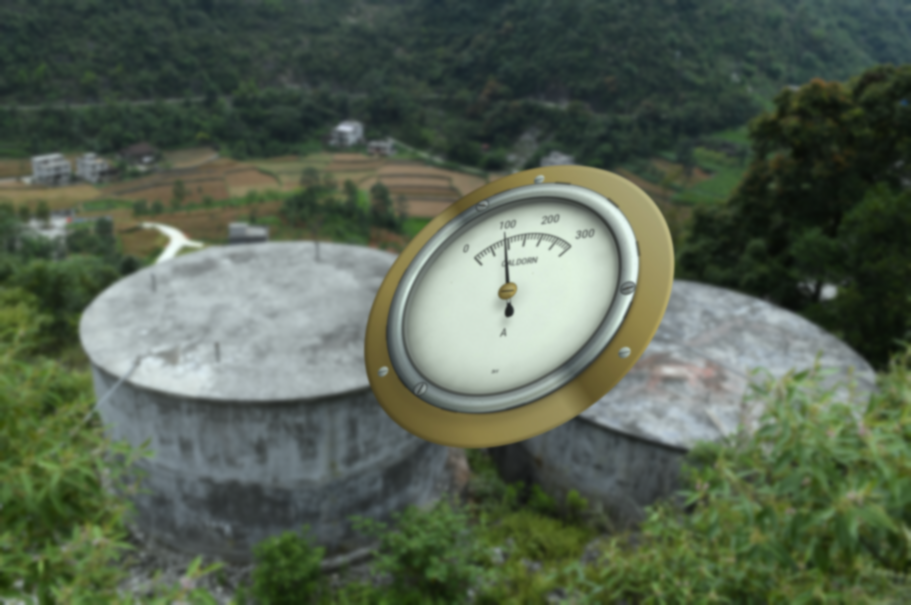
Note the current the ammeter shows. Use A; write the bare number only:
100
